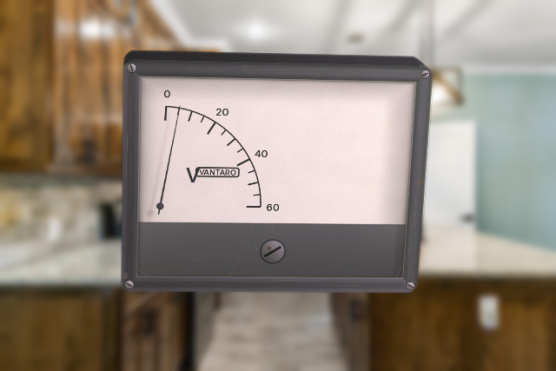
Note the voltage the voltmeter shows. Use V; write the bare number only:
5
